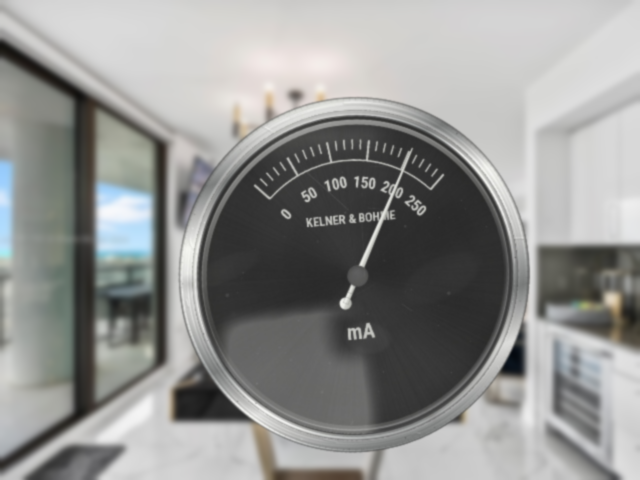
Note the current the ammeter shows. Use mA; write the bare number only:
200
